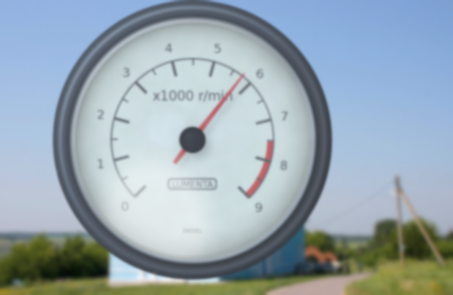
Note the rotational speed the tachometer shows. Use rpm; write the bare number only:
5750
